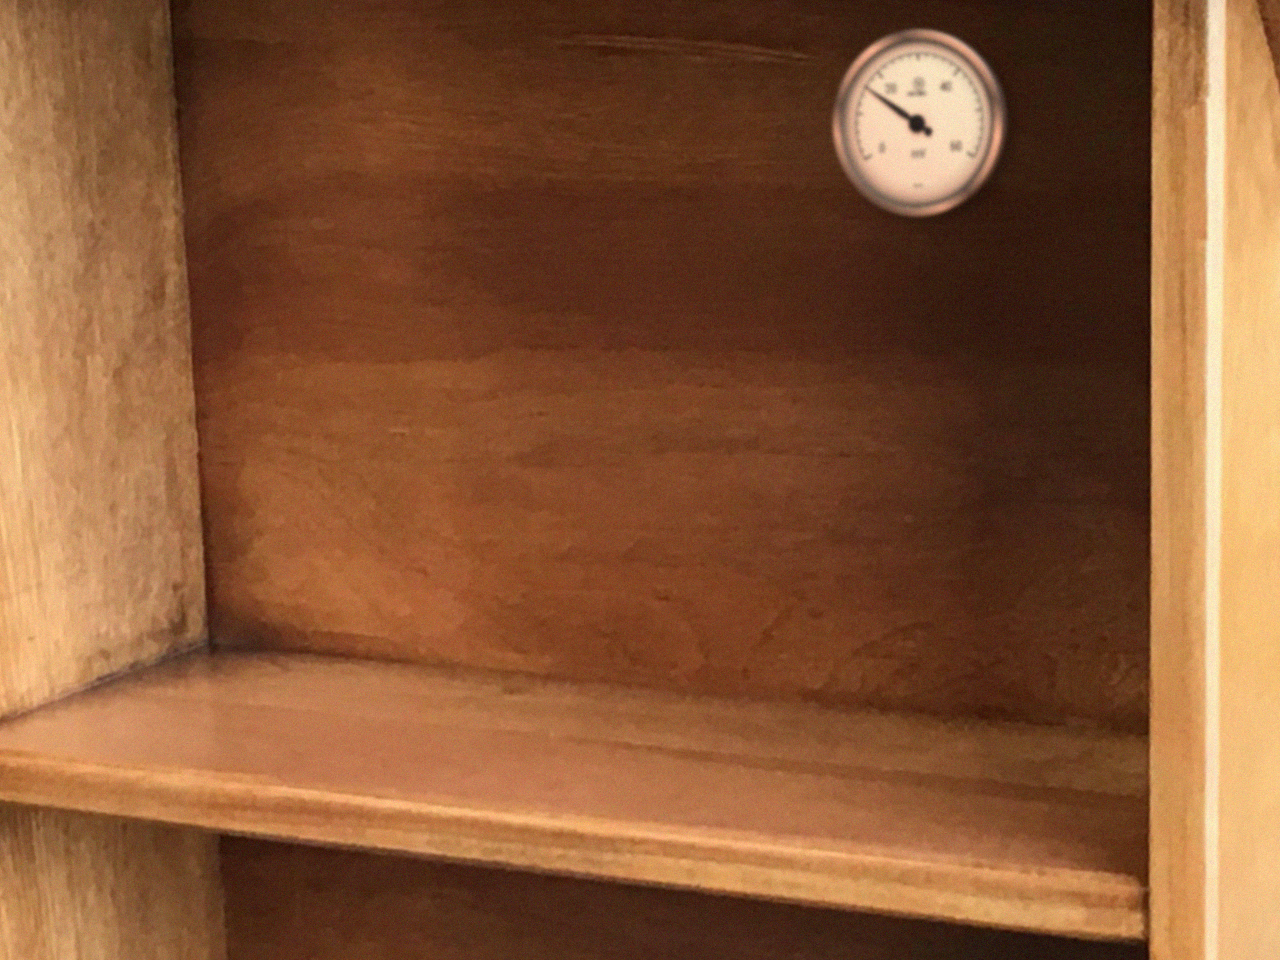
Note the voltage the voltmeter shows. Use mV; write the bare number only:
16
